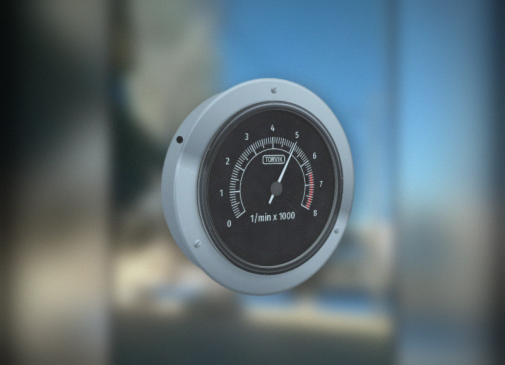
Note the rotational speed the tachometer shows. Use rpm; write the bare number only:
5000
